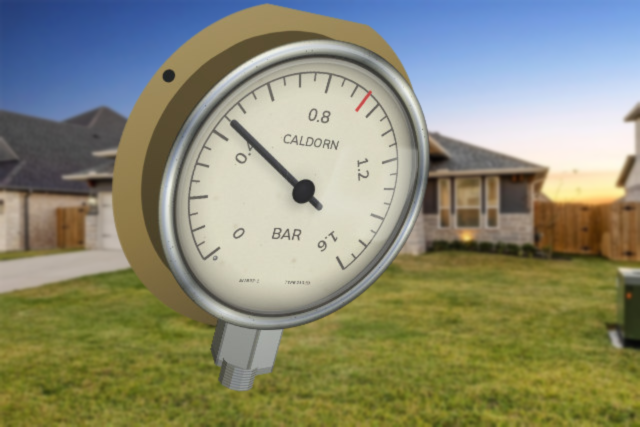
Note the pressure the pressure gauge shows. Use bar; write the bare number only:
0.45
